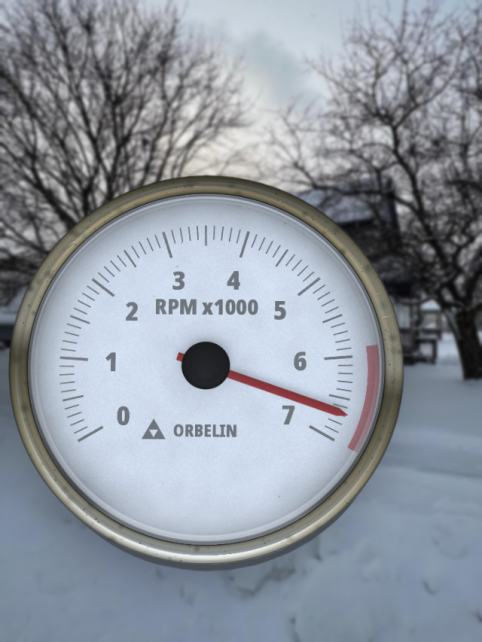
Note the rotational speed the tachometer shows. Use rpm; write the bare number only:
6700
